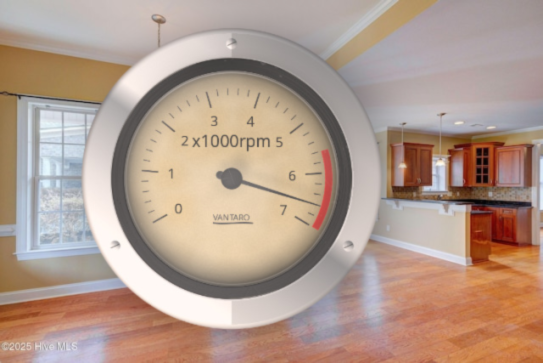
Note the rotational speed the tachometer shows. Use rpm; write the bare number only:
6600
